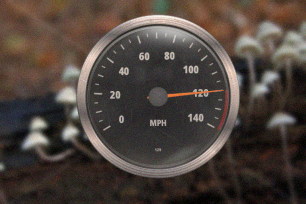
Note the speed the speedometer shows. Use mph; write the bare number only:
120
